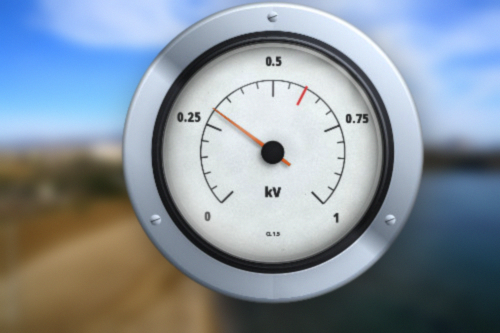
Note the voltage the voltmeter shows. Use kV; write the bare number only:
0.3
